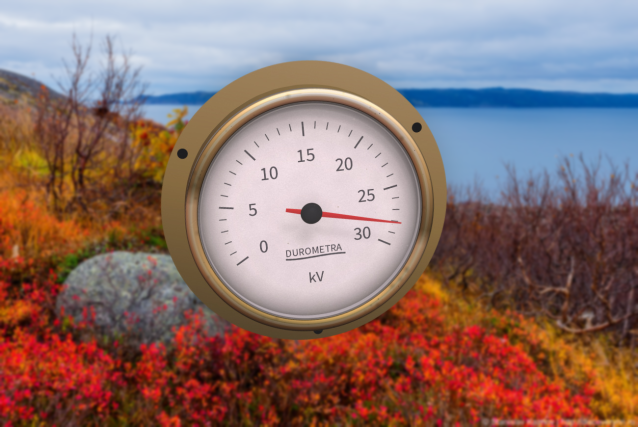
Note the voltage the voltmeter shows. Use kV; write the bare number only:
28
